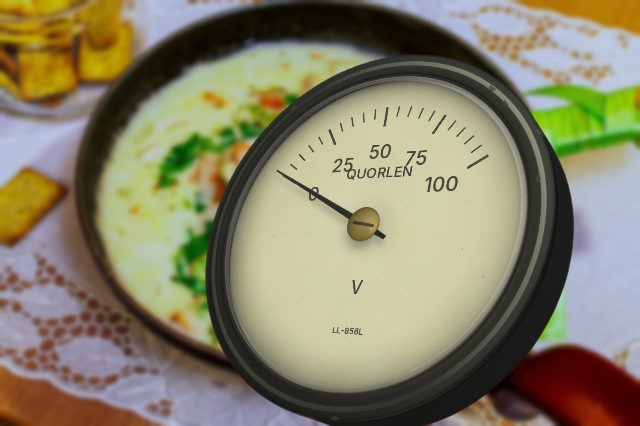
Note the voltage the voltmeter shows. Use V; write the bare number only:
0
